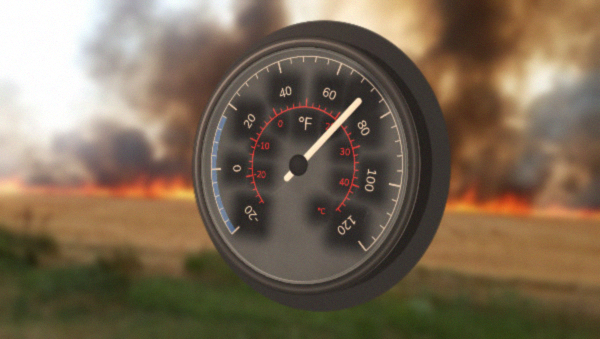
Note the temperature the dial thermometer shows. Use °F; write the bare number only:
72
